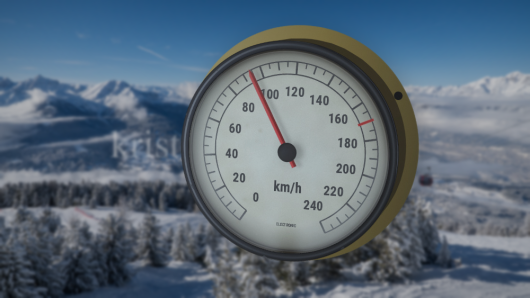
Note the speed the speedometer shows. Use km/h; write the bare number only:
95
